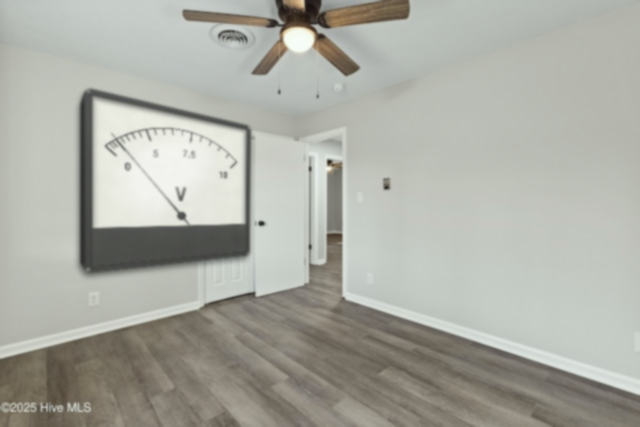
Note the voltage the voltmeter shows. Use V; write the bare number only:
2.5
